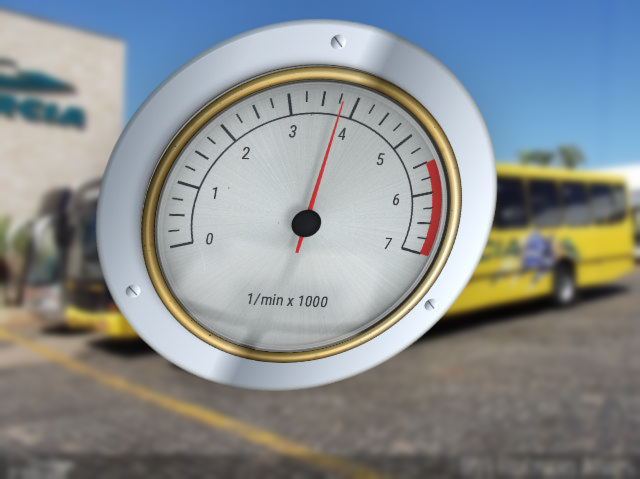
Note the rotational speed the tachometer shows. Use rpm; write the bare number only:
3750
